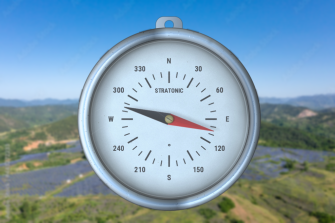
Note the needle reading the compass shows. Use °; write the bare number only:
105
